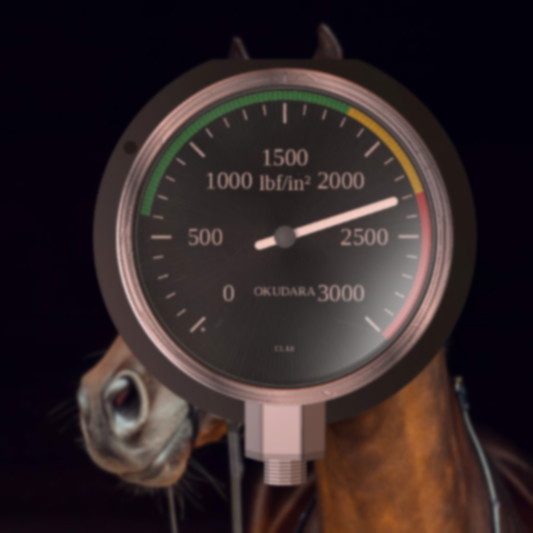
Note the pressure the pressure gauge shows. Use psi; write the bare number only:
2300
